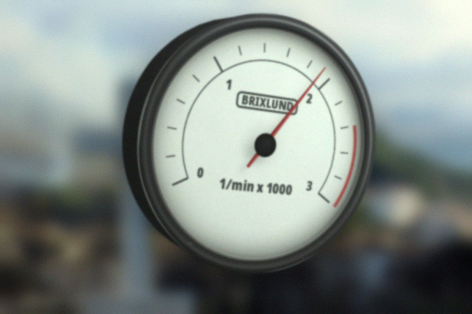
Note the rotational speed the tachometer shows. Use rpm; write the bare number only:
1900
